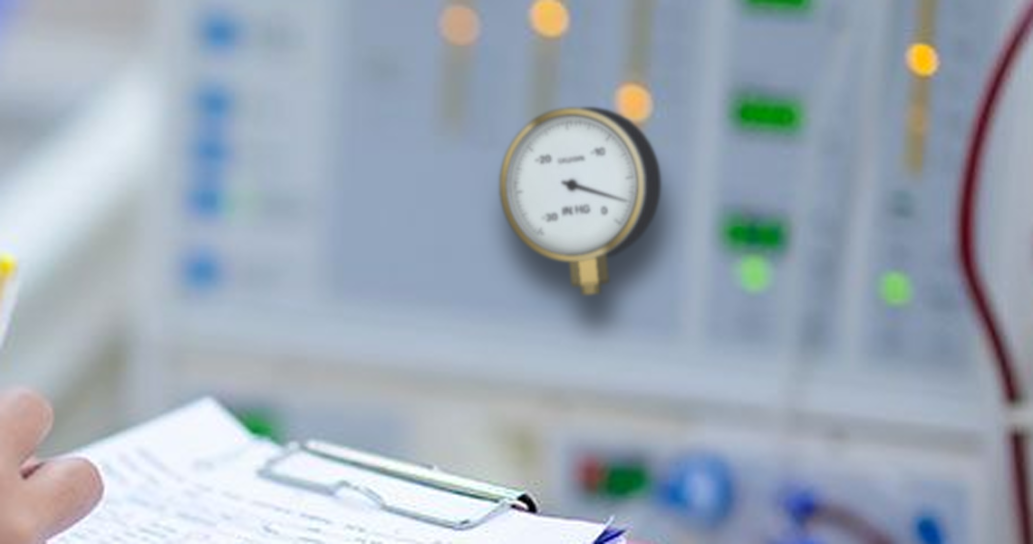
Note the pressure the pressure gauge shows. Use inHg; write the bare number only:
-2.5
